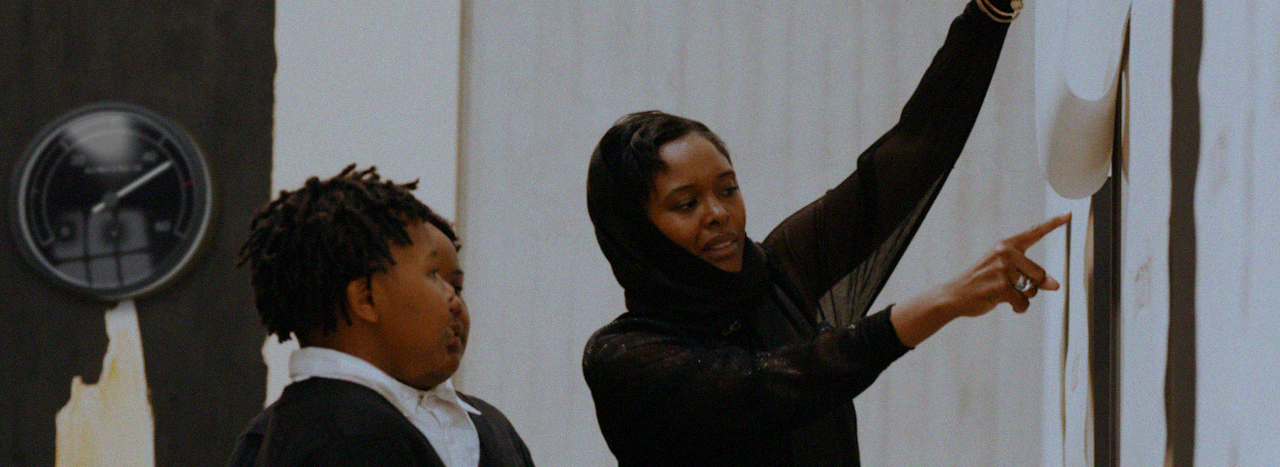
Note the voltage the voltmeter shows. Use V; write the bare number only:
45
